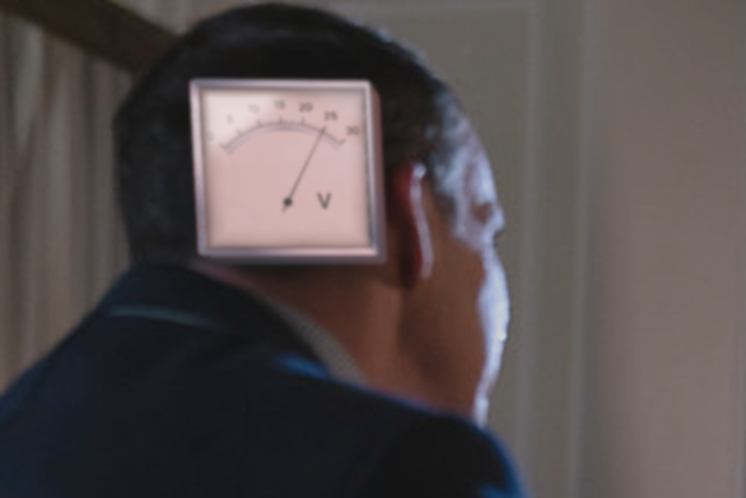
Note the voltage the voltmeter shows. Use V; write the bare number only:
25
